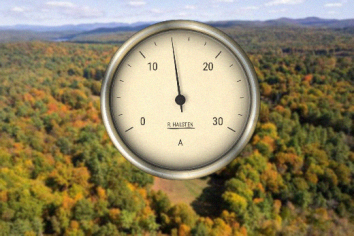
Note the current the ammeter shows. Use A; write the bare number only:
14
